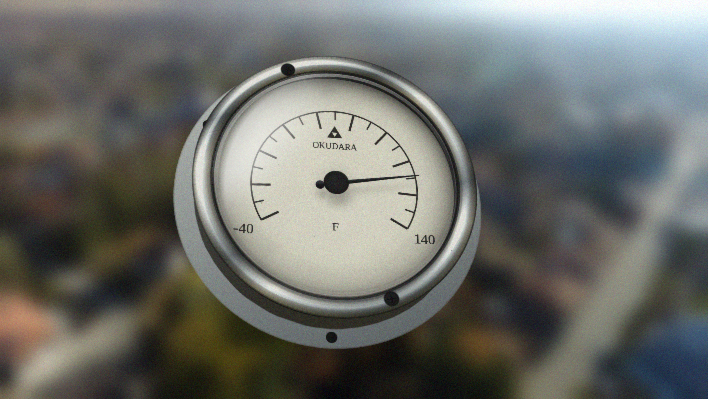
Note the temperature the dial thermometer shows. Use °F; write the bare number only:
110
